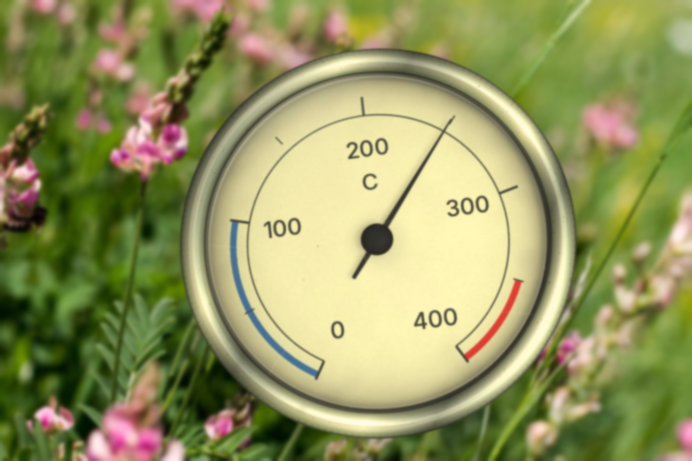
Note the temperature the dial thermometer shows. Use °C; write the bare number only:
250
